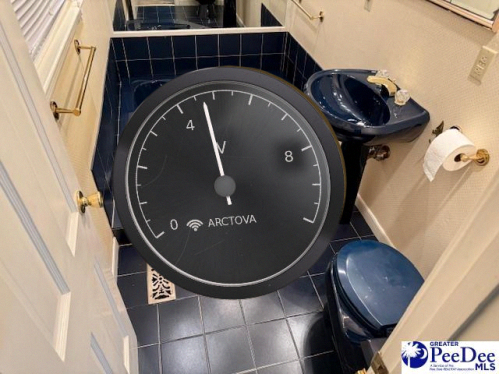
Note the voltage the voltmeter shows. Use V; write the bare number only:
4.75
